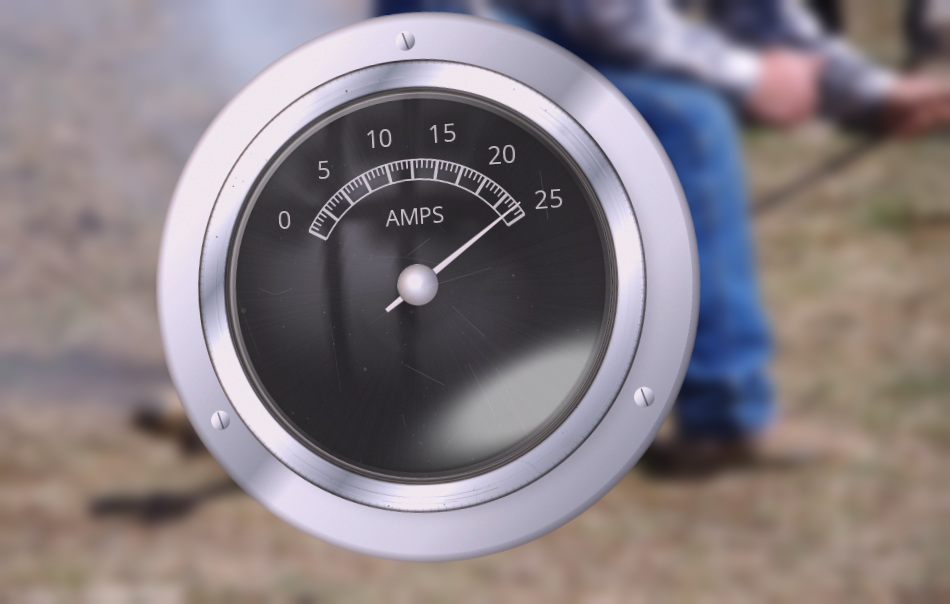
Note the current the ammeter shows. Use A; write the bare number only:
24
